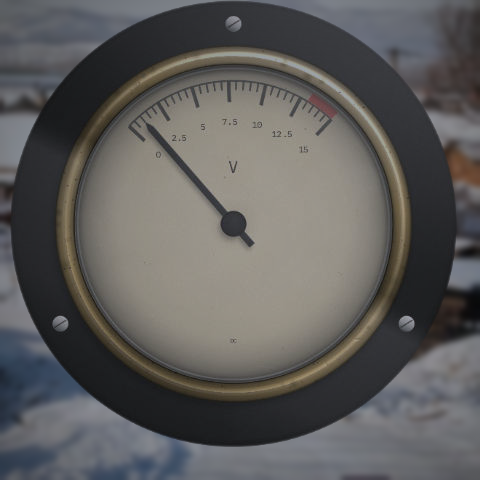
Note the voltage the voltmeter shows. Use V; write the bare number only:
1
